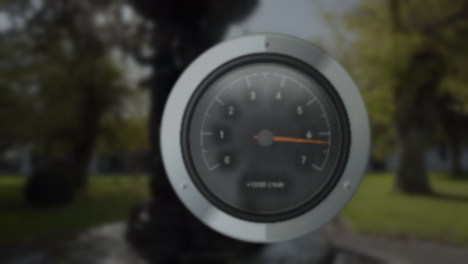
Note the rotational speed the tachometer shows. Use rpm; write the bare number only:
6250
